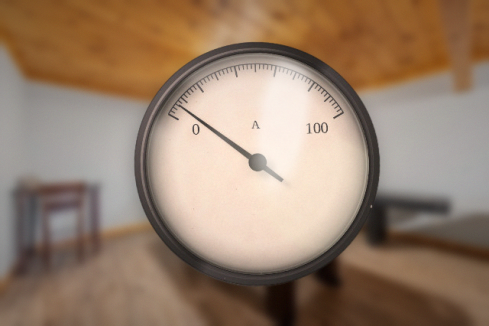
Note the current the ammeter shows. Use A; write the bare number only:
6
